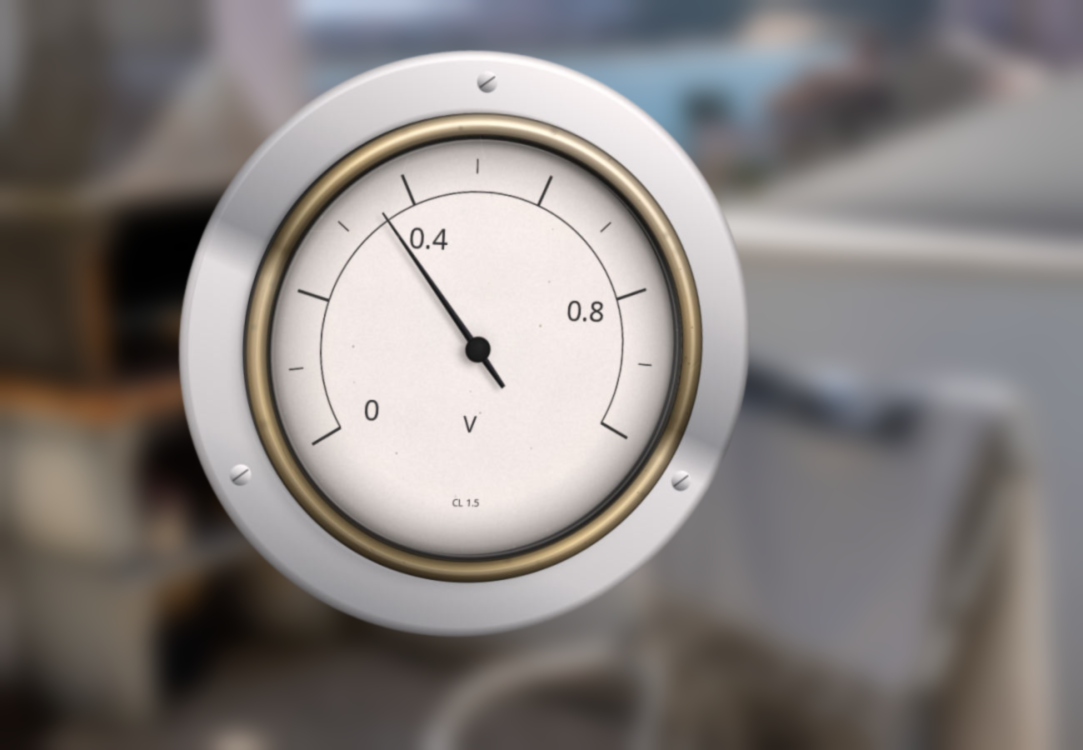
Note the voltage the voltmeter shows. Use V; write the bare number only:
0.35
